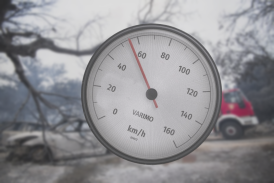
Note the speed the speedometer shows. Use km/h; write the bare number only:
55
